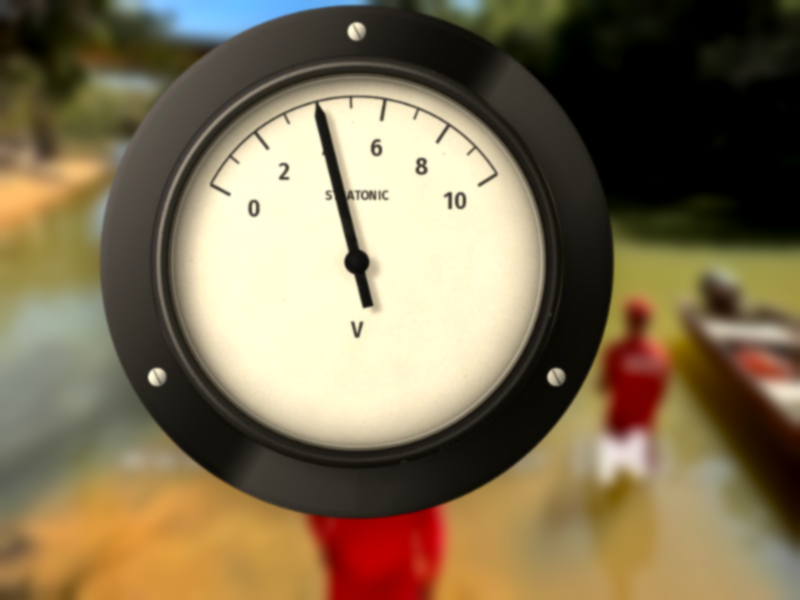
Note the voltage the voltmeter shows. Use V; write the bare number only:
4
